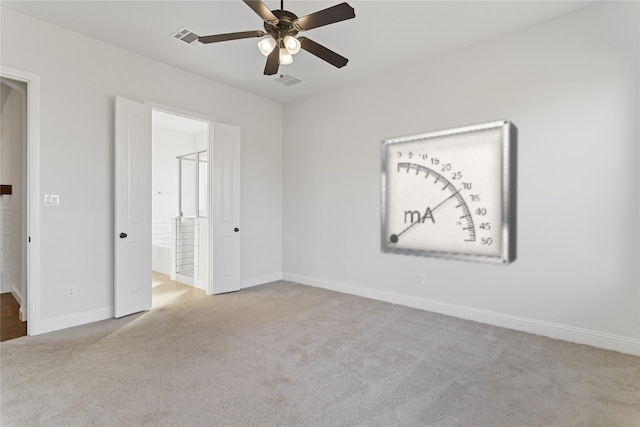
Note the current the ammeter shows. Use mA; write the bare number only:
30
